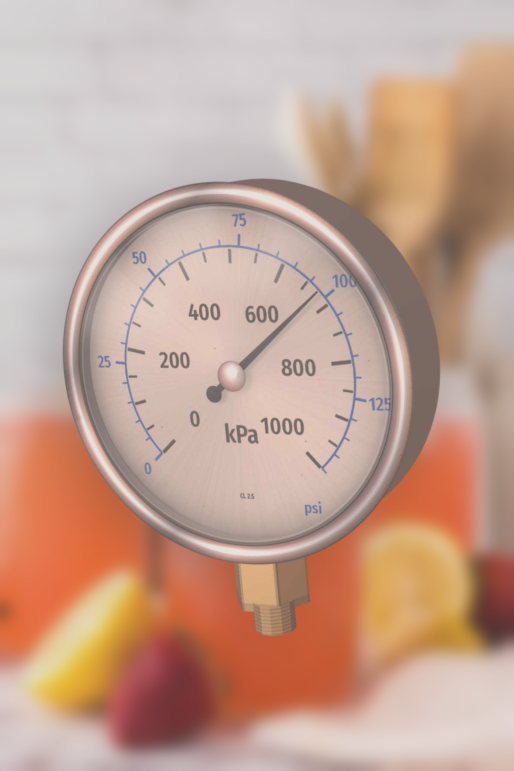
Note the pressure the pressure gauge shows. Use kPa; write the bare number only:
675
